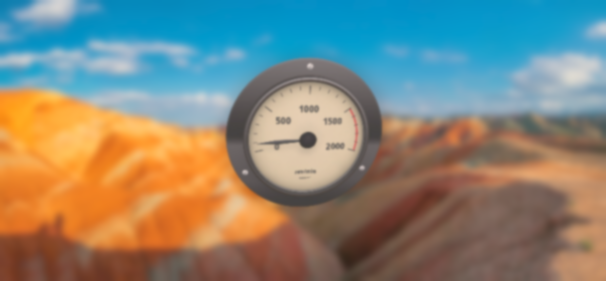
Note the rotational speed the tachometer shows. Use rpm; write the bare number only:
100
